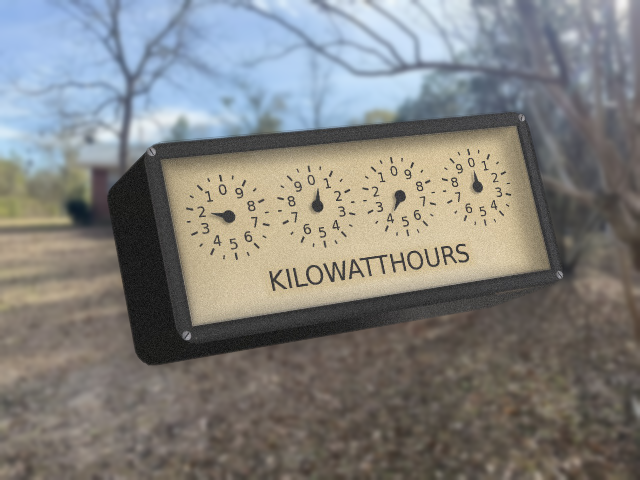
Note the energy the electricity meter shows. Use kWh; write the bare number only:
2040
